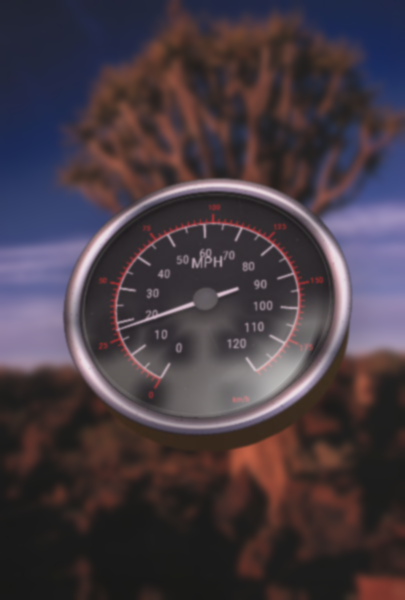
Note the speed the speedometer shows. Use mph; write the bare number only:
17.5
